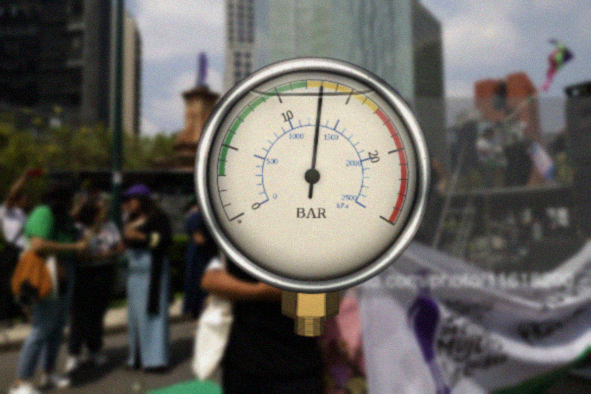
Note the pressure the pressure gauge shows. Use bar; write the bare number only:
13
